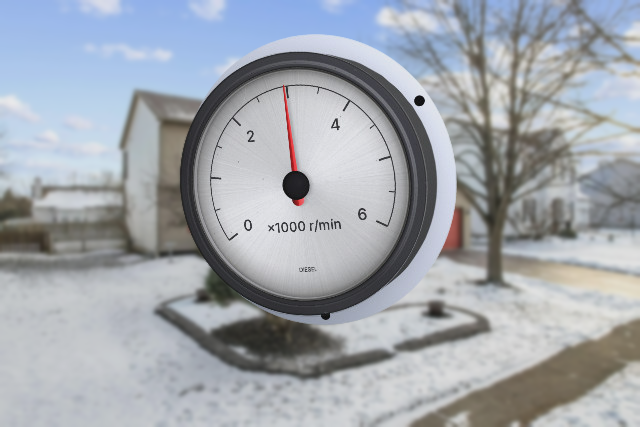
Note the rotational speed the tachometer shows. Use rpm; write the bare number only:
3000
